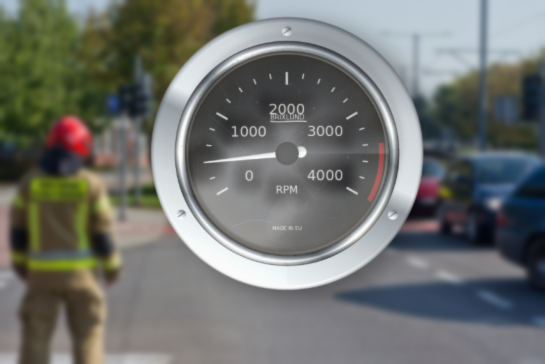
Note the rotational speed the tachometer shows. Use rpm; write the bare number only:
400
